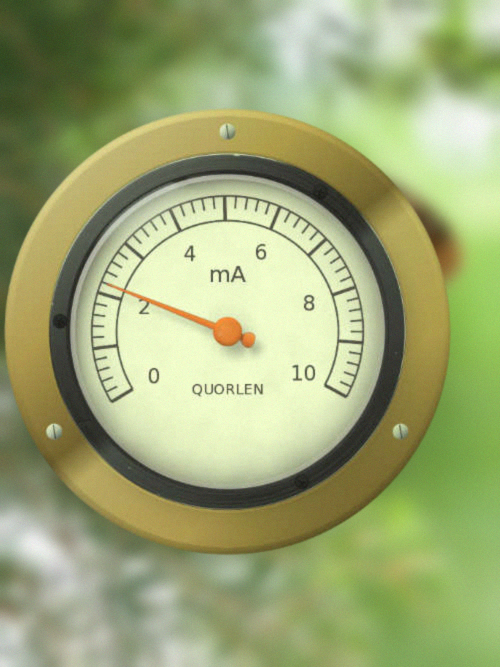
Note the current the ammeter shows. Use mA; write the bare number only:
2.2
